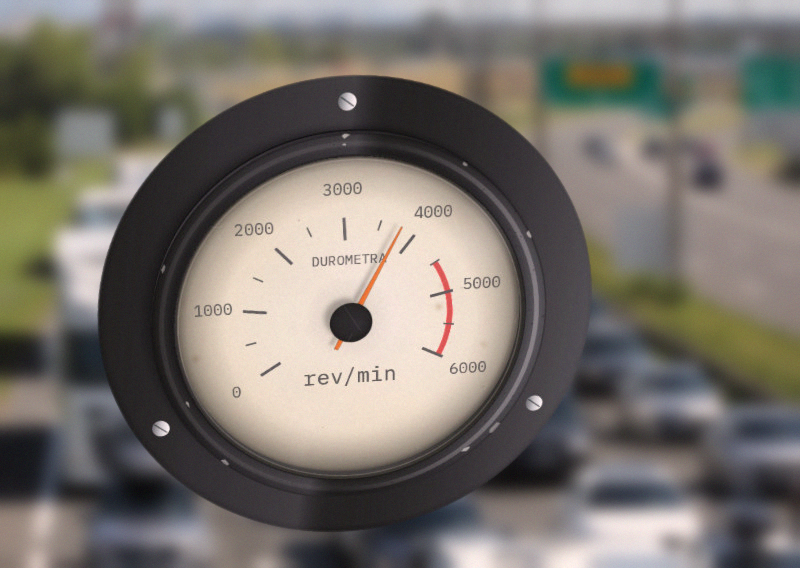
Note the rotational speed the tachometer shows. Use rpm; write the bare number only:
3750
